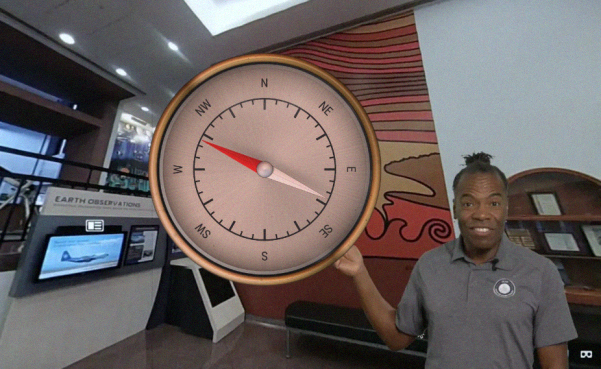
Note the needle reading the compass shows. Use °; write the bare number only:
295
